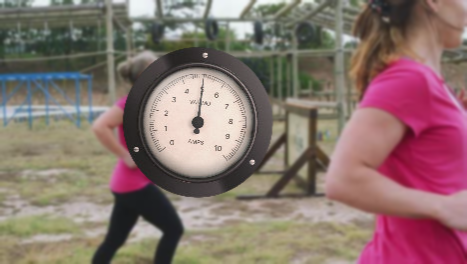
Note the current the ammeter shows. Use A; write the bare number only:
5
